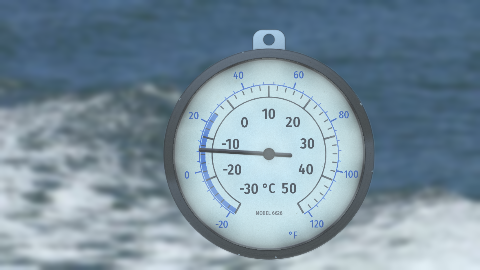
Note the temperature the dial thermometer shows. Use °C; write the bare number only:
-13
